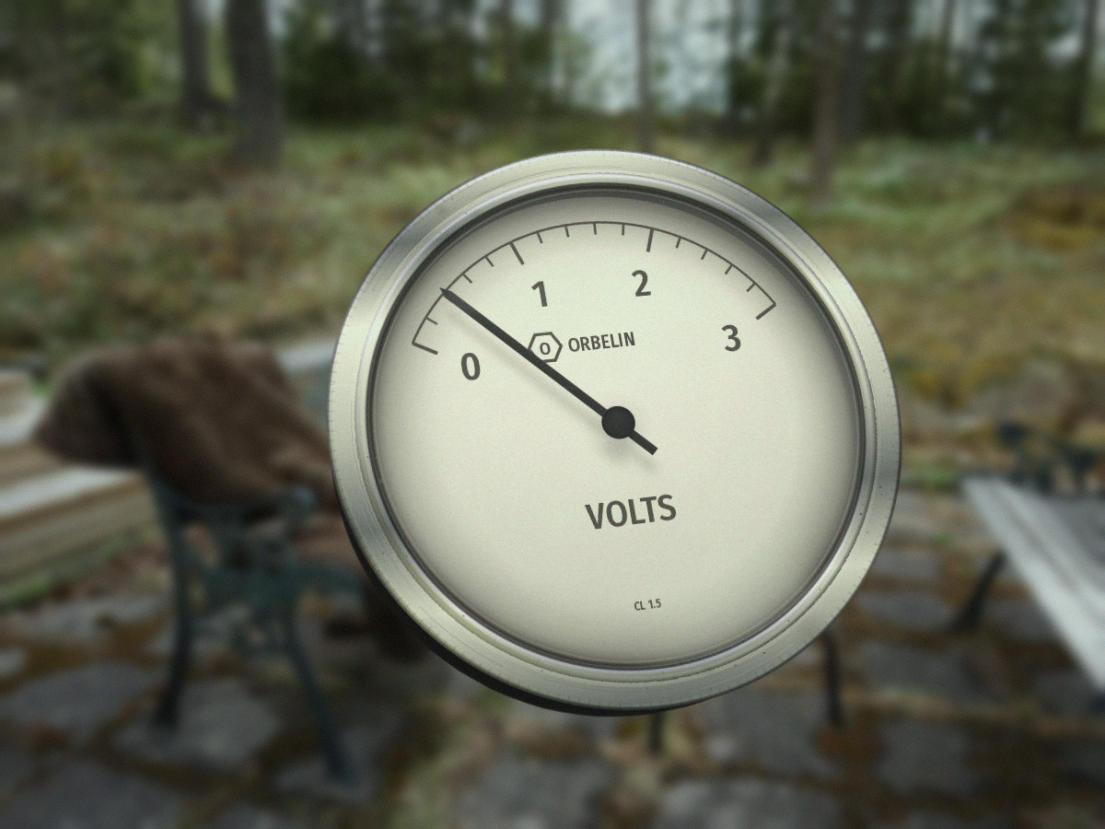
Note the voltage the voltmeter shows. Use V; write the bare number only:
0.4
